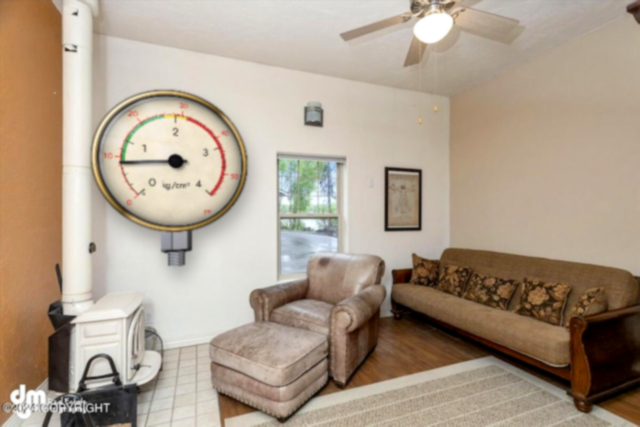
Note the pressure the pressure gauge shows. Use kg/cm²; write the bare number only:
0.6
